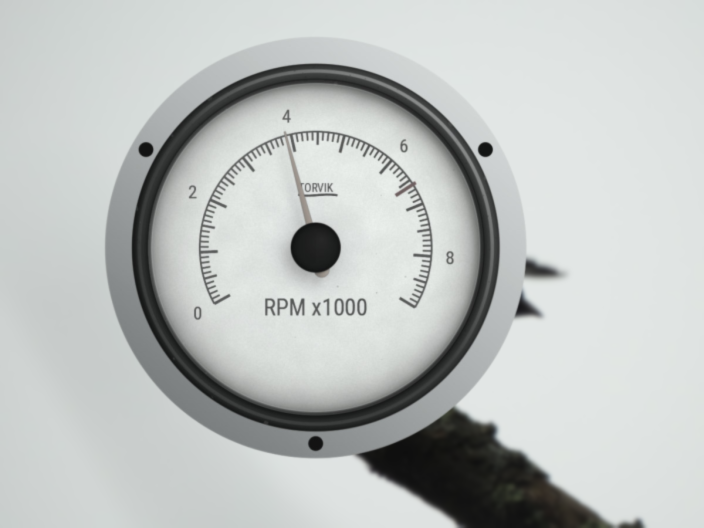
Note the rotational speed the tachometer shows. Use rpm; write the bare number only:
3900
